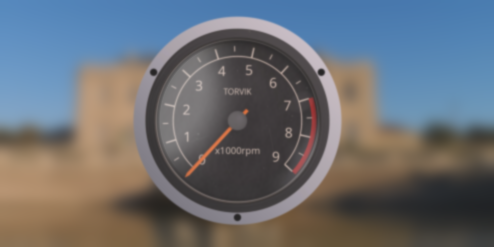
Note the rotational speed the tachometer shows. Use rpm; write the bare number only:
0
